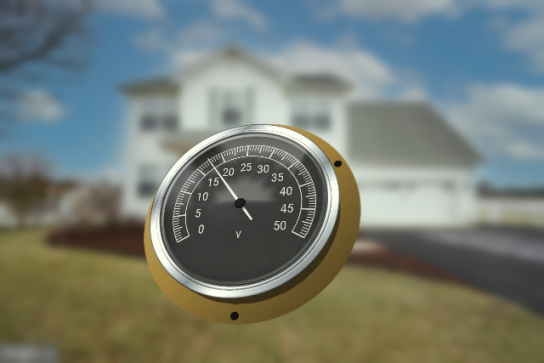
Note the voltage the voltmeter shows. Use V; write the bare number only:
17.5
